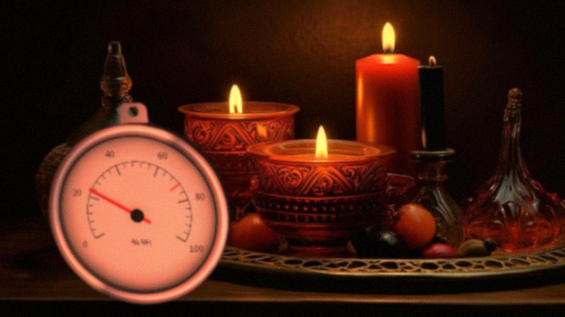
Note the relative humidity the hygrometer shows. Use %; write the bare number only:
24
